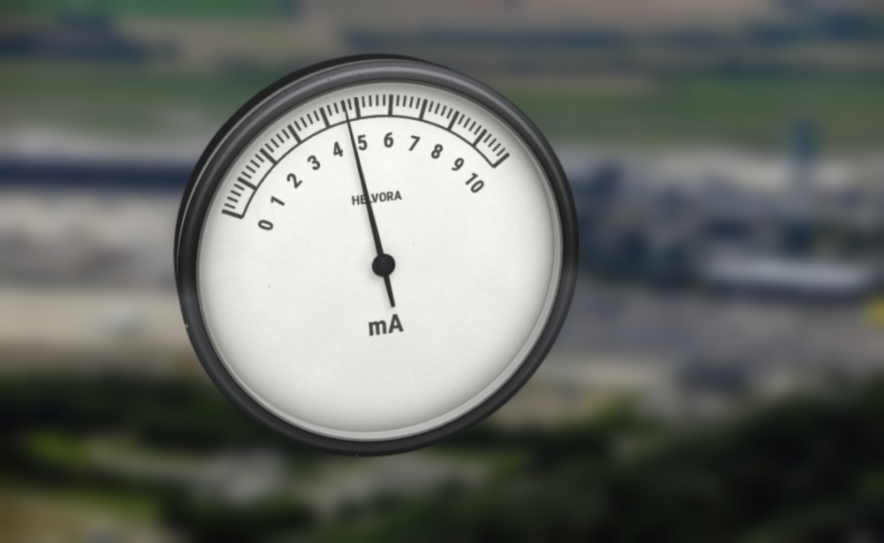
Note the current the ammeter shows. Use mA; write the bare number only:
4.6
